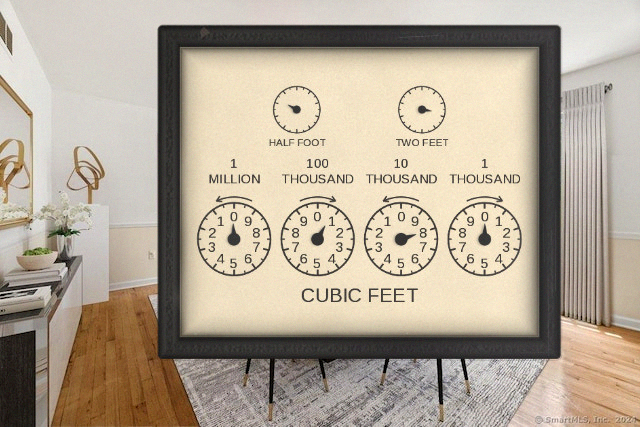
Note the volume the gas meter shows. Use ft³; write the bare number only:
8000
